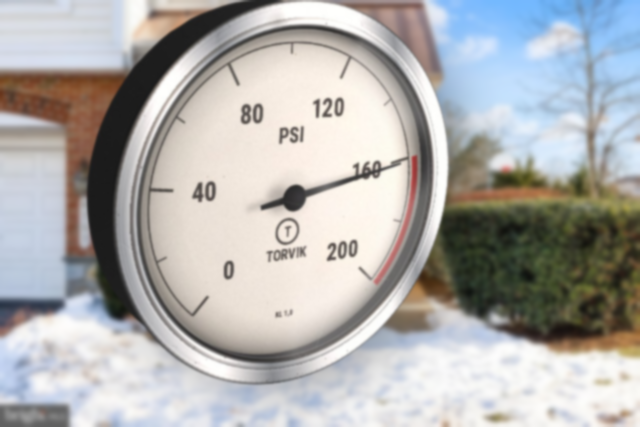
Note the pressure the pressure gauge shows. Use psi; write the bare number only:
160
